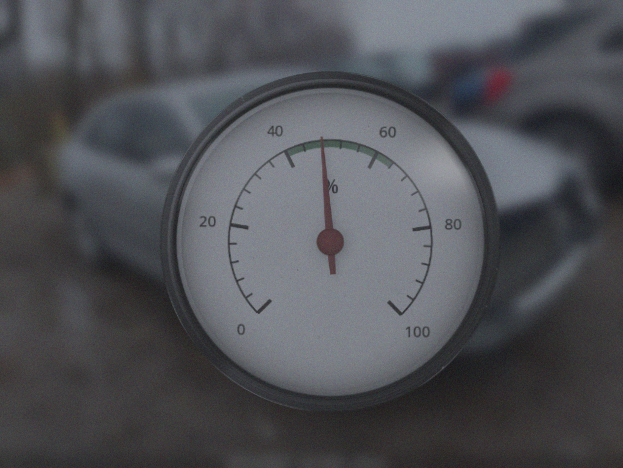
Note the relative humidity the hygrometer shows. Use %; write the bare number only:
48
